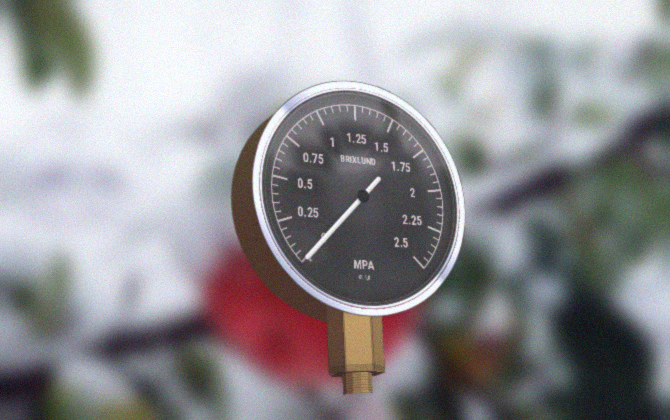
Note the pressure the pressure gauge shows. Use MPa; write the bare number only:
0
